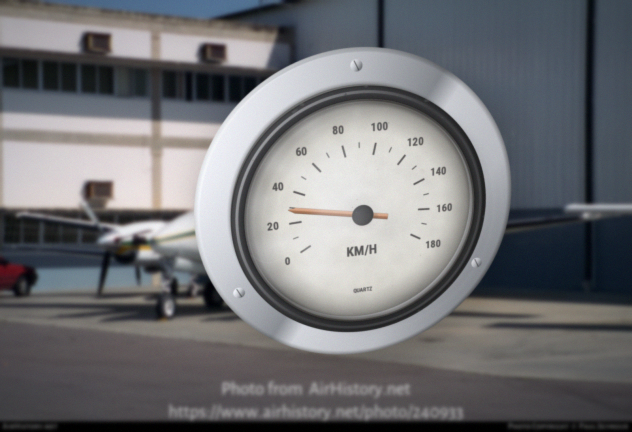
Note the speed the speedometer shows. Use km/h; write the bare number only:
30
